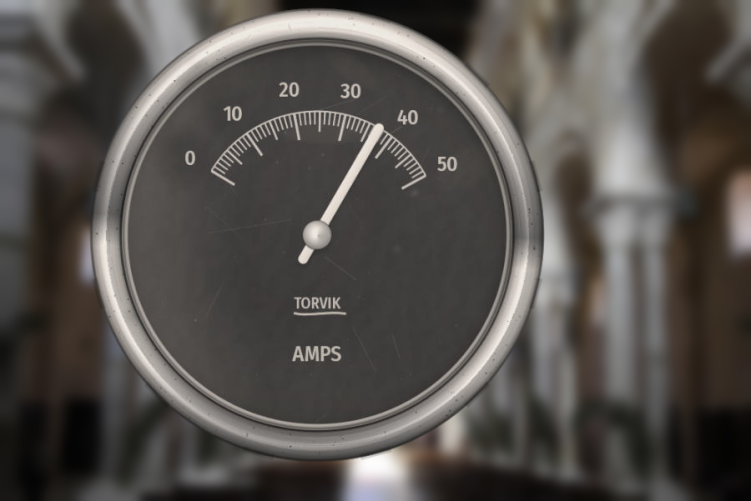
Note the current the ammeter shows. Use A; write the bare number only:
37
